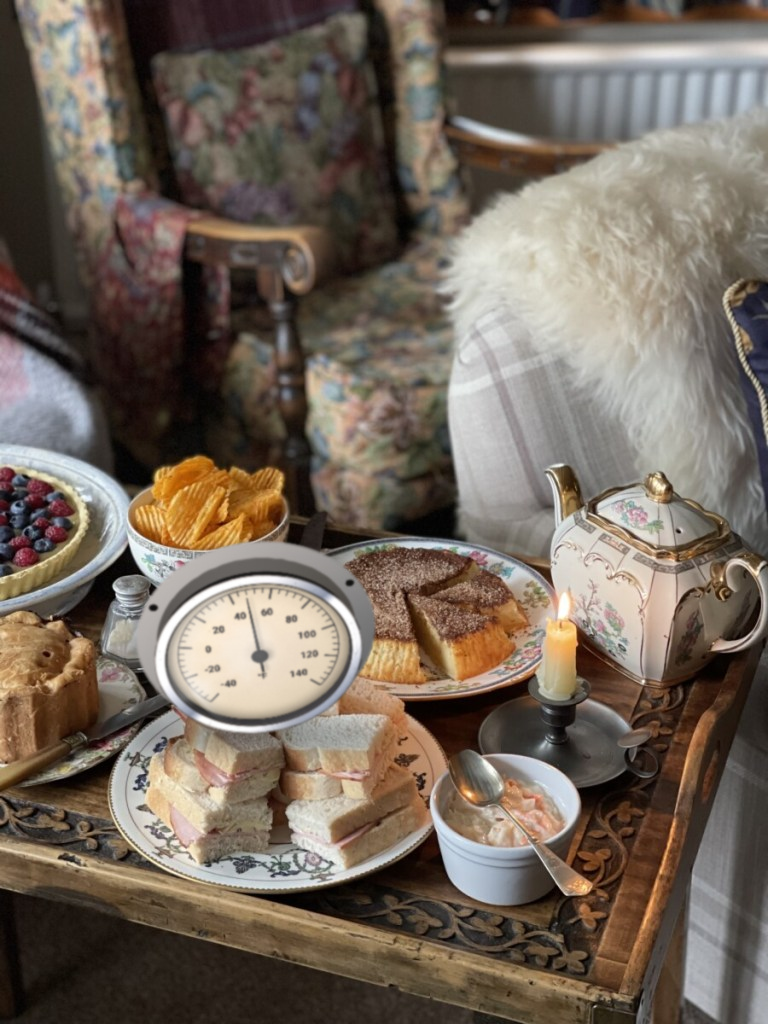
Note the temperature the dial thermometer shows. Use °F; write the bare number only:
48
